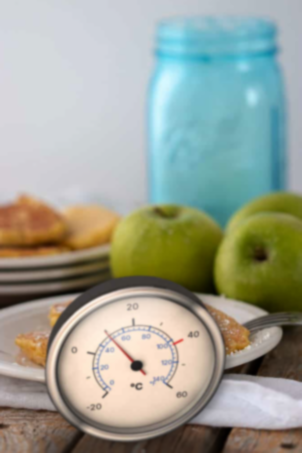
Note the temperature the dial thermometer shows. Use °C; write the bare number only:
10
